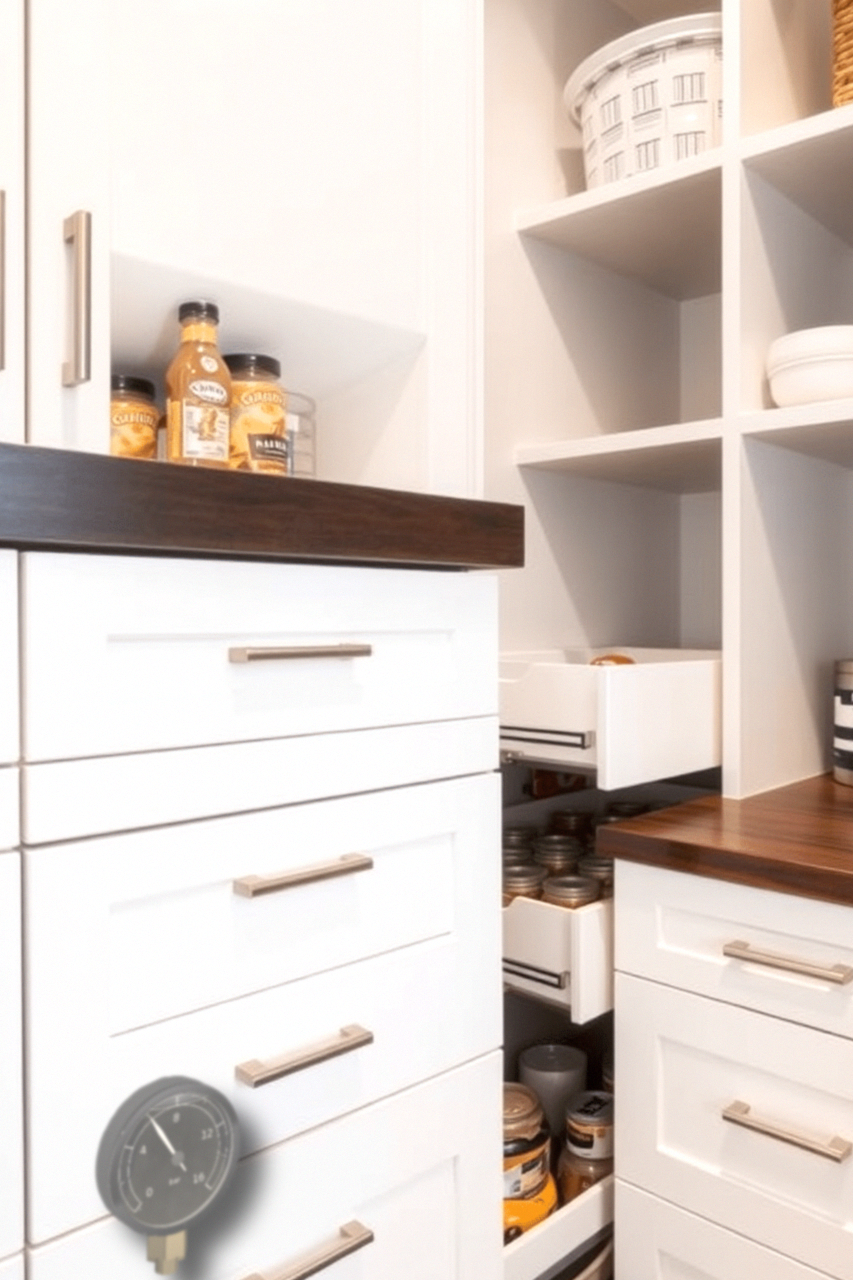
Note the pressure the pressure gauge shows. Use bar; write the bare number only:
6
